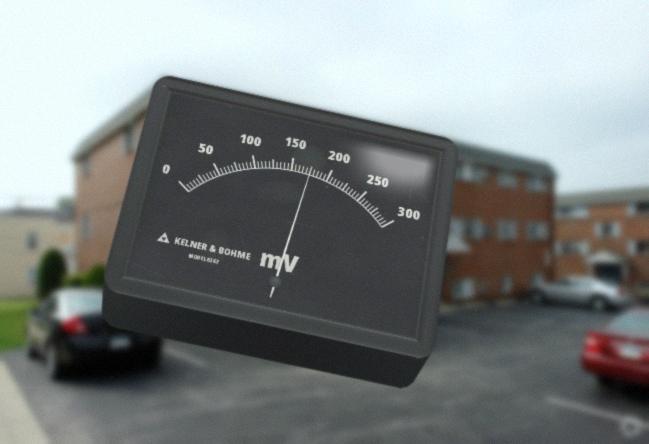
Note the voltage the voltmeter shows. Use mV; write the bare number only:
175
